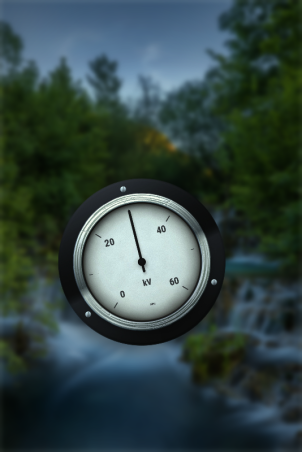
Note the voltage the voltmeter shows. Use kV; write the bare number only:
30
